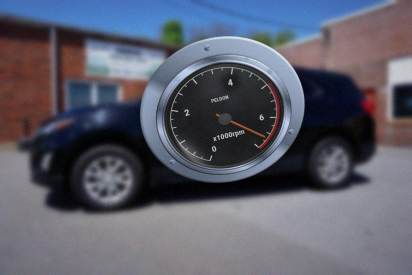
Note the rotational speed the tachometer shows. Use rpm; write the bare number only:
6625
